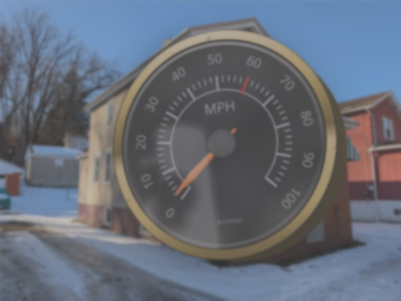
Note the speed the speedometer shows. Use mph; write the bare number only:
2
